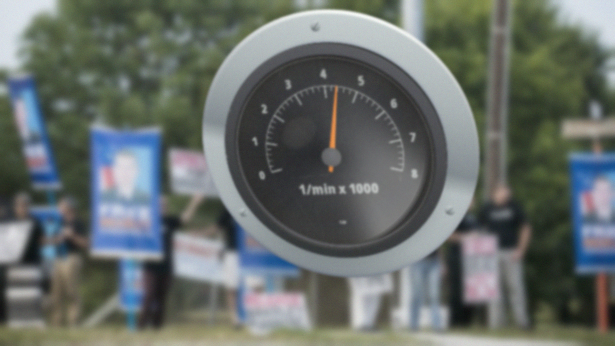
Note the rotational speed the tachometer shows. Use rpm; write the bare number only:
4400
